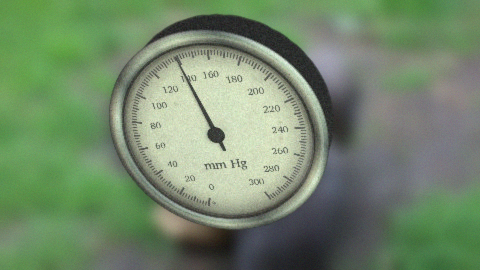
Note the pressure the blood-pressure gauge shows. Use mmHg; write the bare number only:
140
